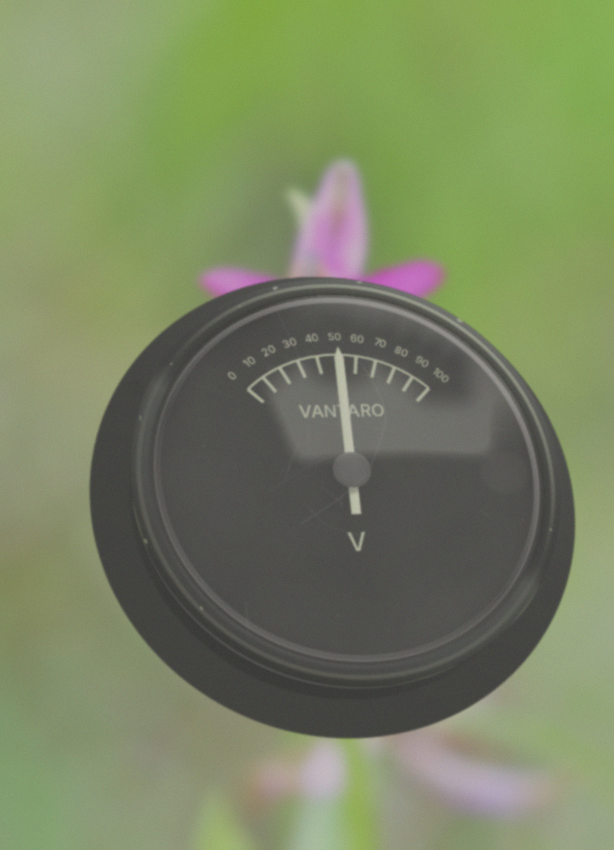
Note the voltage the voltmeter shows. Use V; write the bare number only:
50
